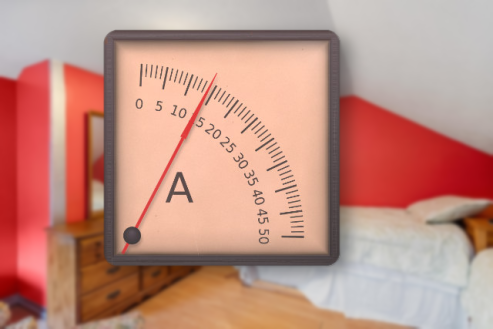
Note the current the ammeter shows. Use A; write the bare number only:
14
